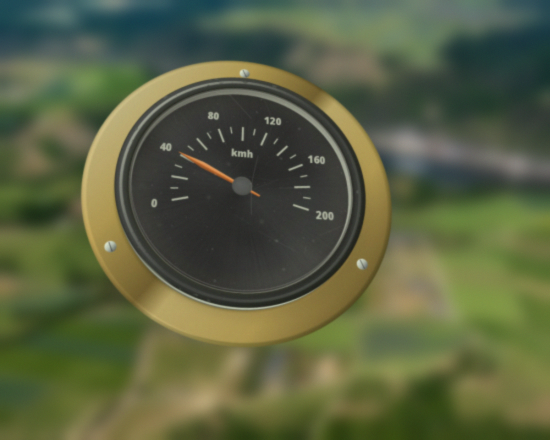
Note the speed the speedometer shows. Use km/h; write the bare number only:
40
